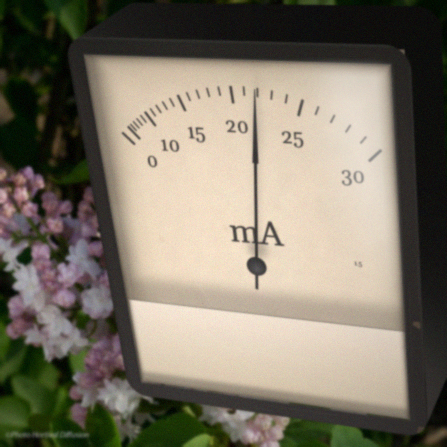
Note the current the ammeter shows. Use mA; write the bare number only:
22
